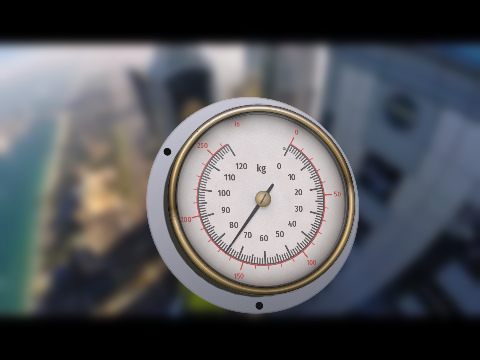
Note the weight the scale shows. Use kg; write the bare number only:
75
